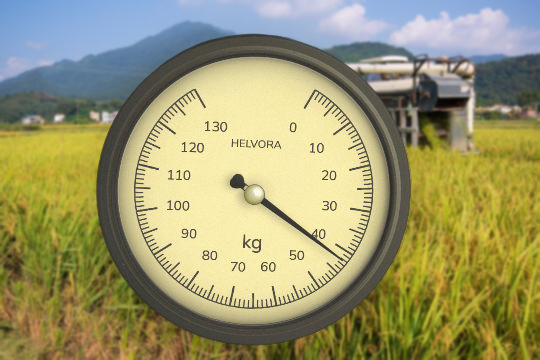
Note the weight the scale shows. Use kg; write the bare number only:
42
